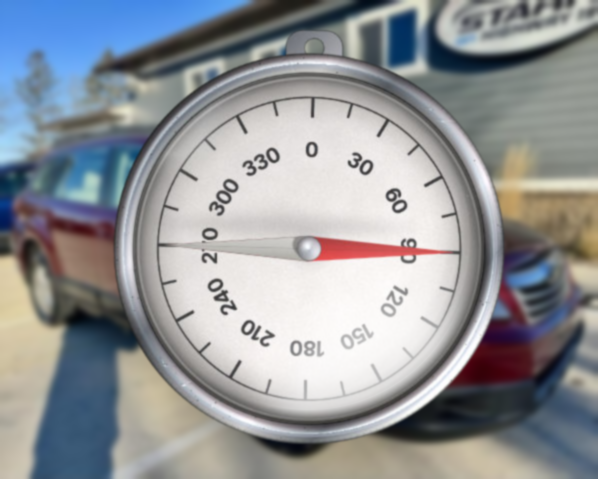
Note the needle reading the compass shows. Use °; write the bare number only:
90
